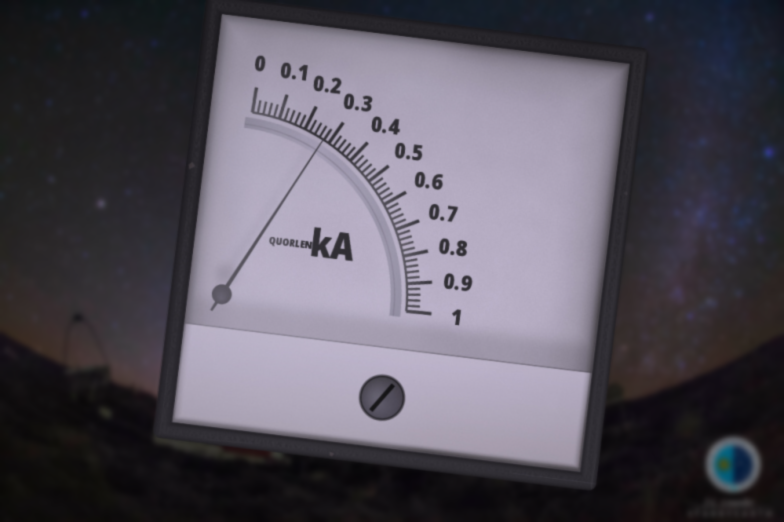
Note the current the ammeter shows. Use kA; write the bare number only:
0.28
